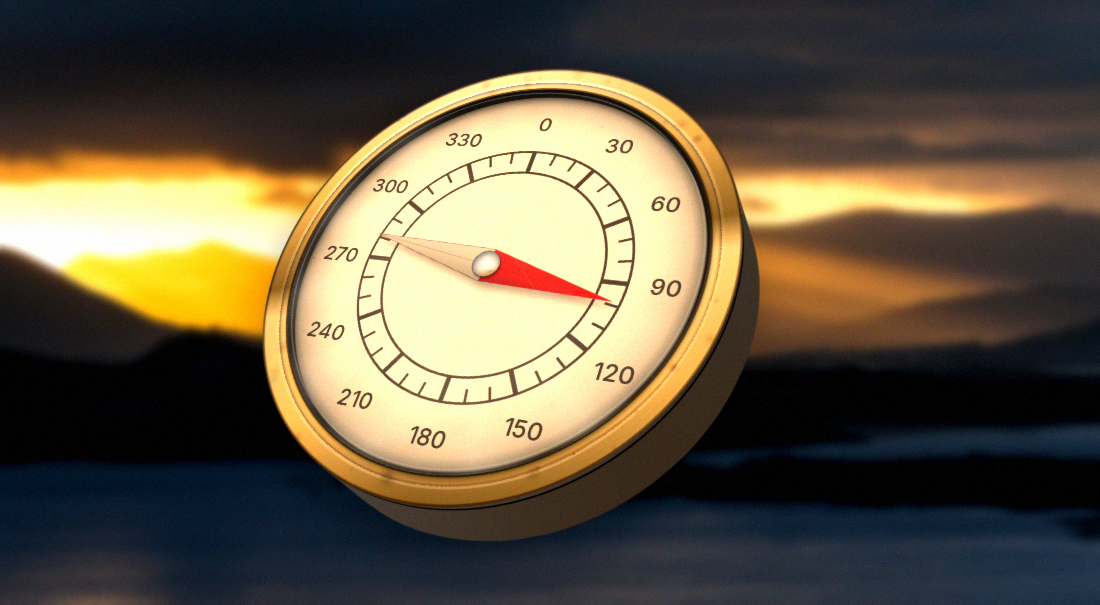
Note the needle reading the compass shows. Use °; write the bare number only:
100
